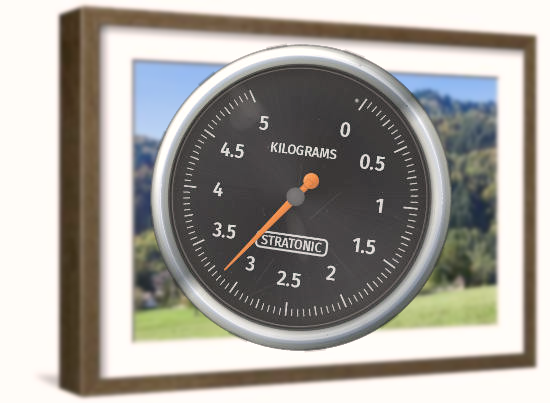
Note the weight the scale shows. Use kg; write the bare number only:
3.15
